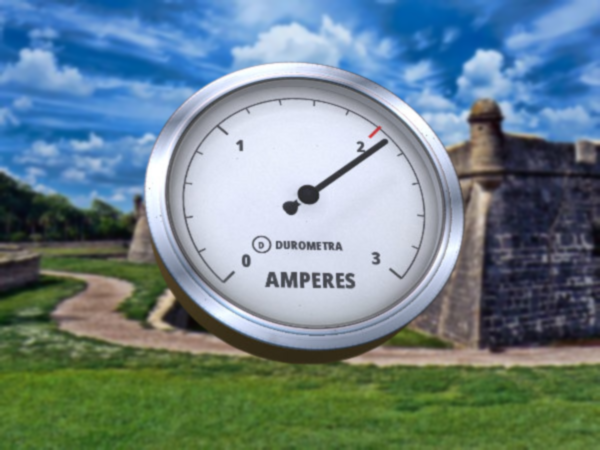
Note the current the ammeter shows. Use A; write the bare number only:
2.1
